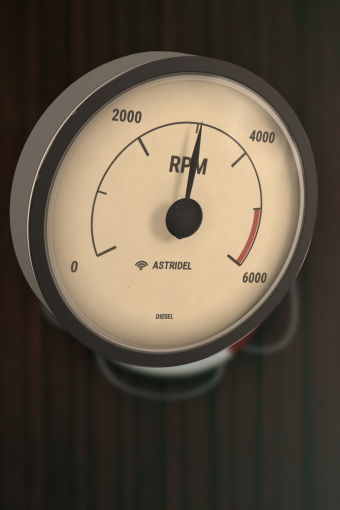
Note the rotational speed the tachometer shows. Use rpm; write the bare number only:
3000
